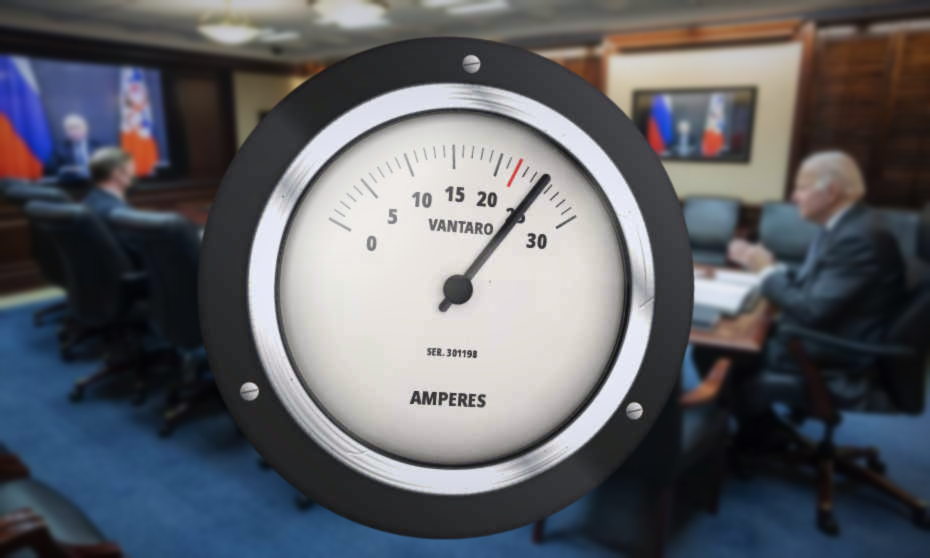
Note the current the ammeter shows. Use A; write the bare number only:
25
